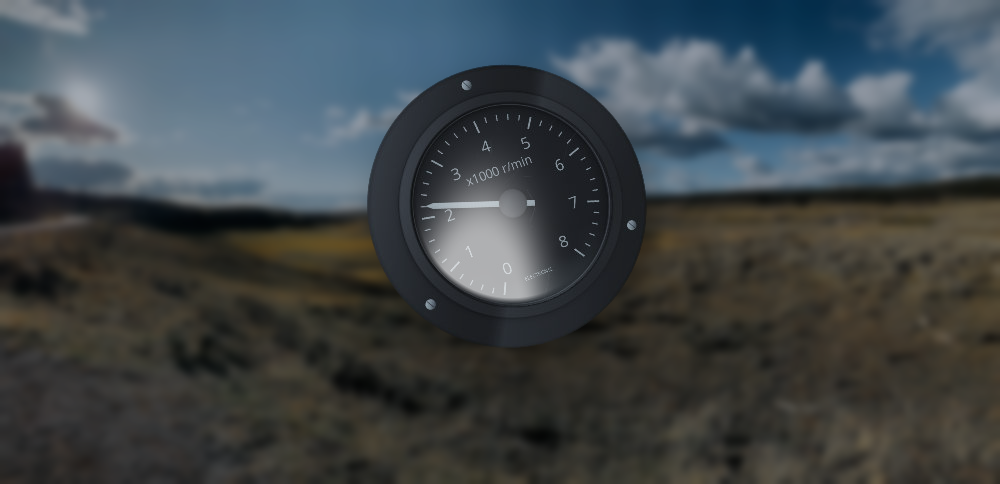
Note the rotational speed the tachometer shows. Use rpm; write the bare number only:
2200
